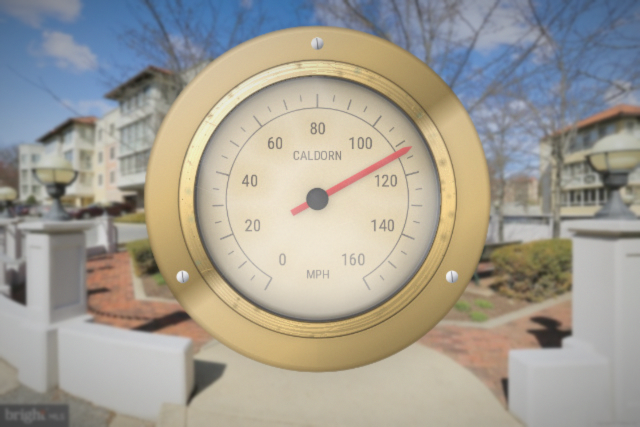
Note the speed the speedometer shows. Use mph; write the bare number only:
112.5
